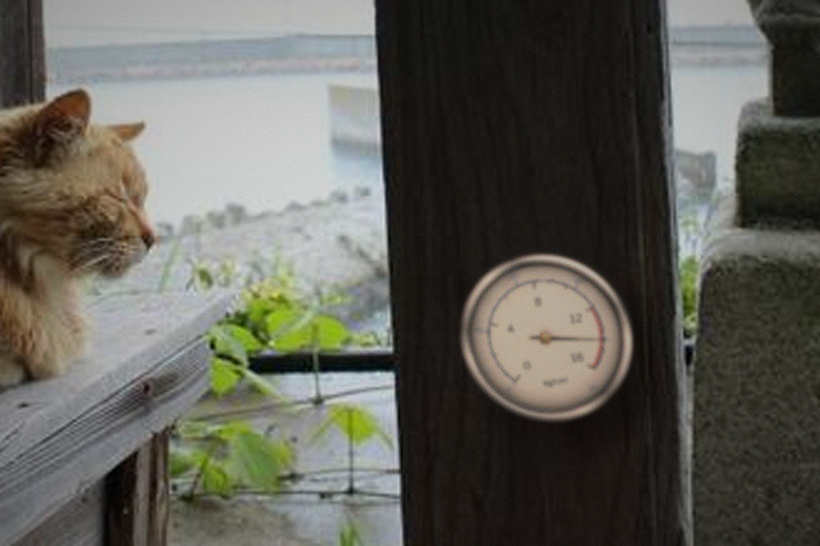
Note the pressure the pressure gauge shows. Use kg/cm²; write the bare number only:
14
